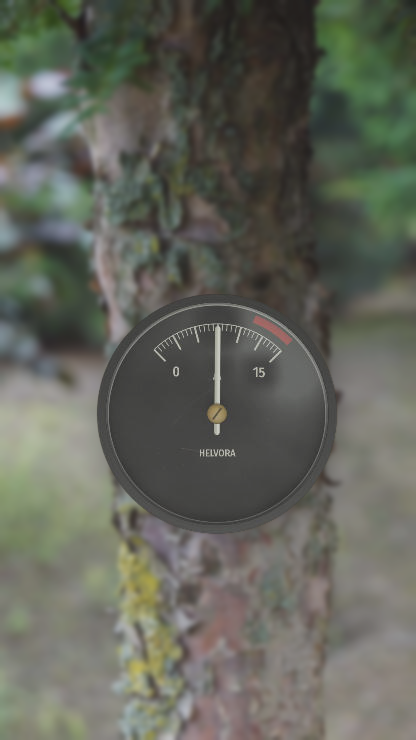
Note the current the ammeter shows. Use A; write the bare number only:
7.5
